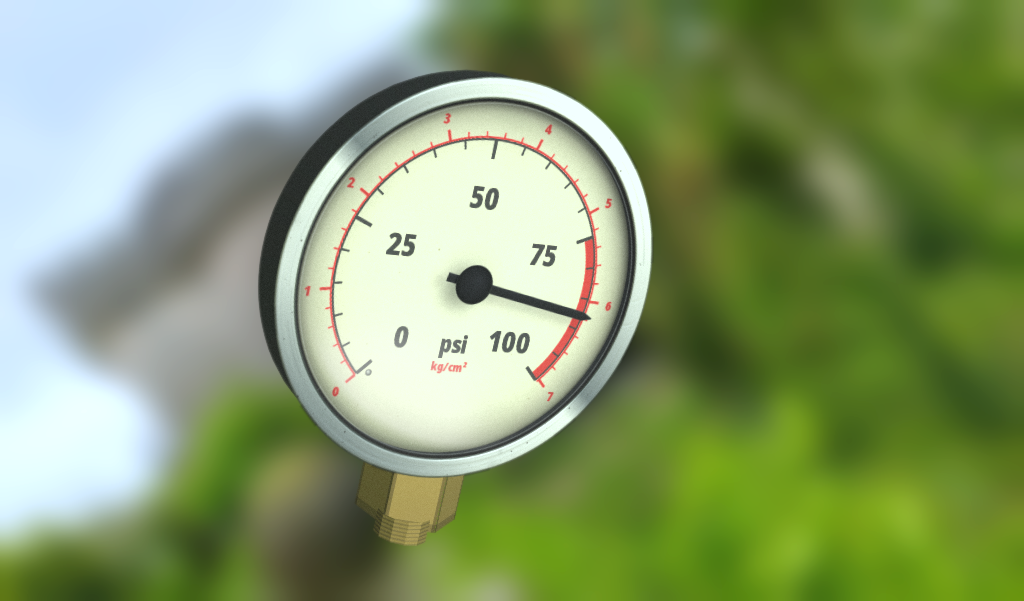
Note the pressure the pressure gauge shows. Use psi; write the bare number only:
87.5
